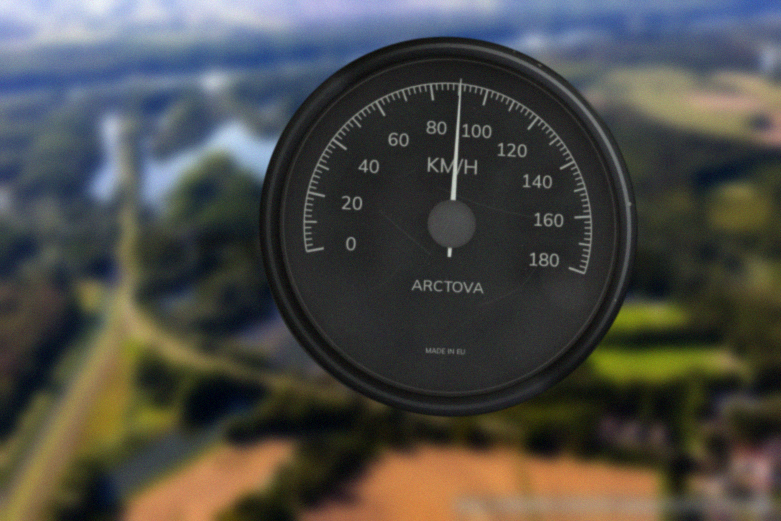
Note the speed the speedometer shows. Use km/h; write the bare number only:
90
